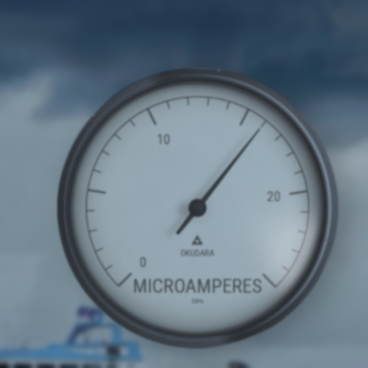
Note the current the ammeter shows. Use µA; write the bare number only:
16
